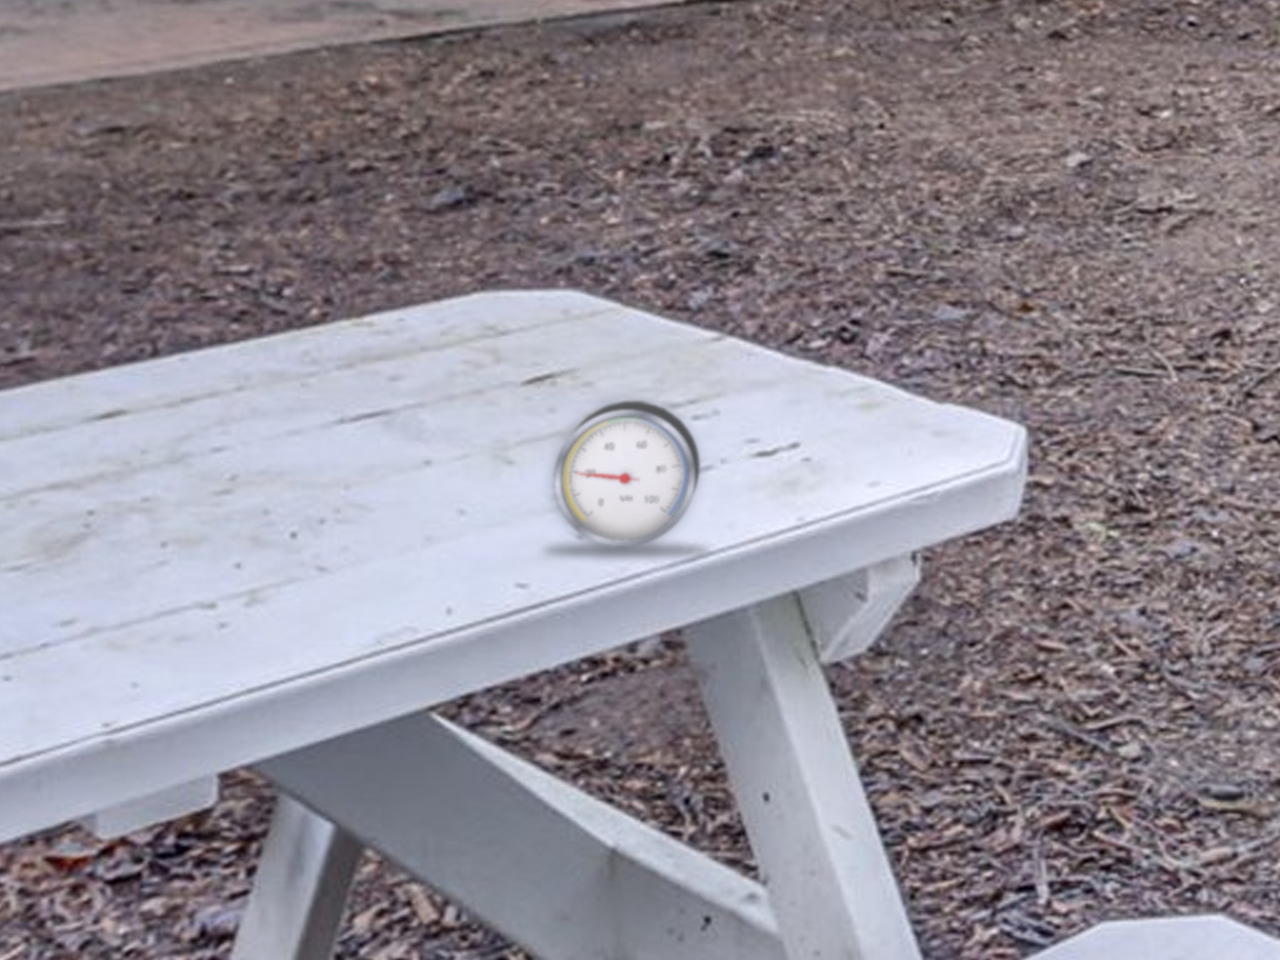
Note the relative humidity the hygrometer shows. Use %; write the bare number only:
20
